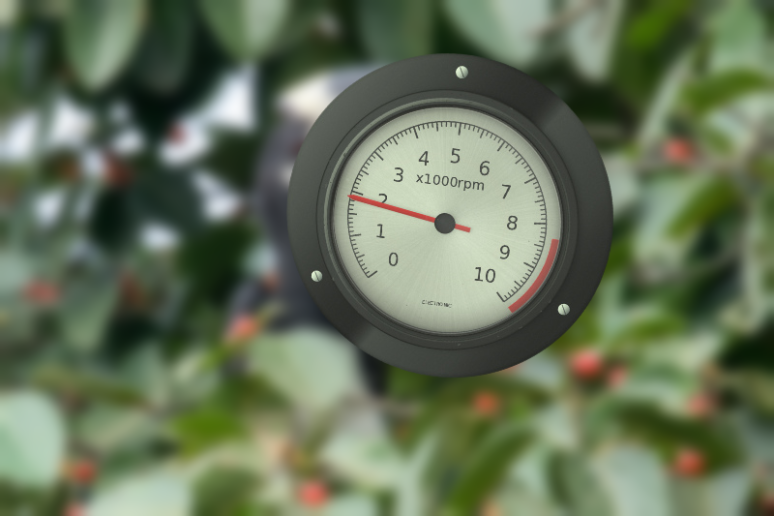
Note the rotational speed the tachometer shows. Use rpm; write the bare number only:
1900
